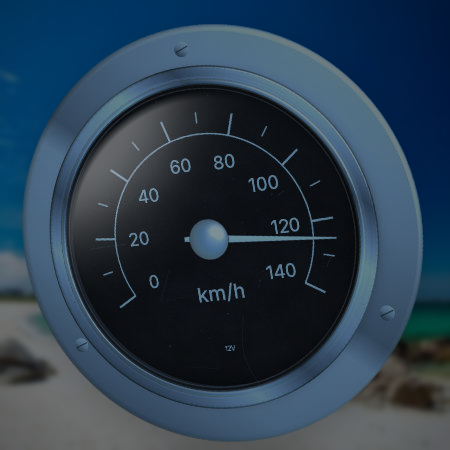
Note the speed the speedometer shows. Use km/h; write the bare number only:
125
